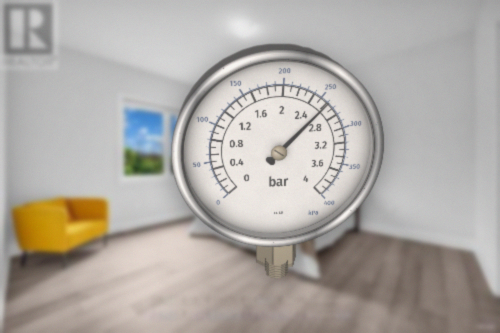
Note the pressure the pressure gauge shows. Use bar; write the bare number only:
2.6
